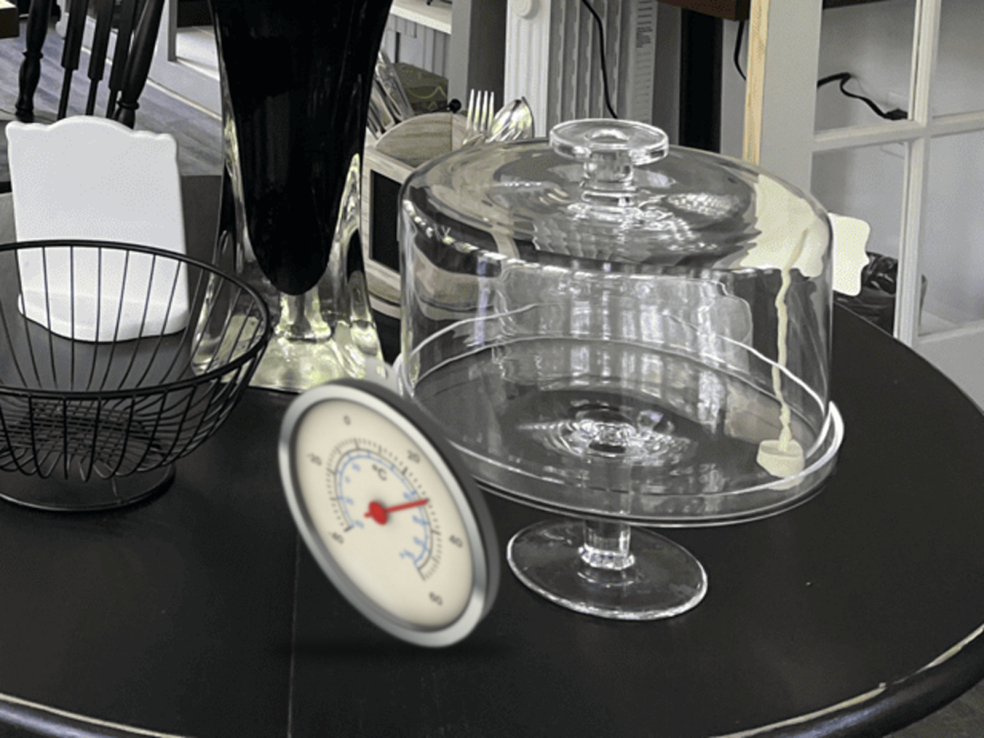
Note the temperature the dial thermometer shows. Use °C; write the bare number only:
30
